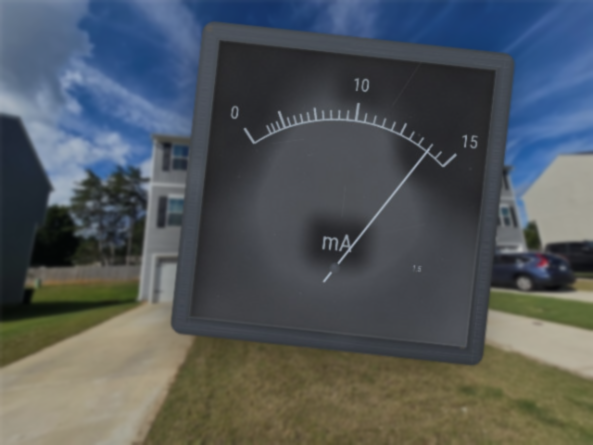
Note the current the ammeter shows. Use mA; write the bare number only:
14
